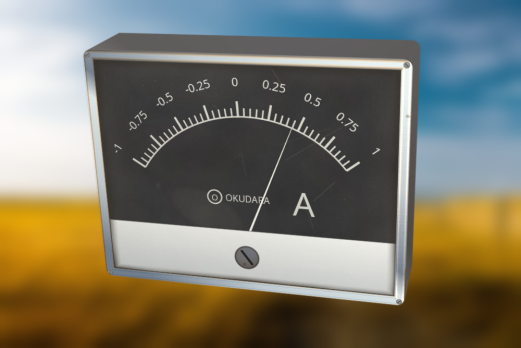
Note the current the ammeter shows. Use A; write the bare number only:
0.45
